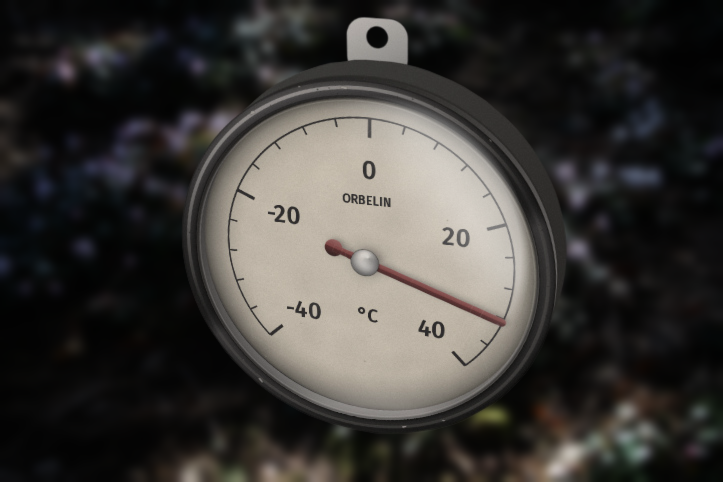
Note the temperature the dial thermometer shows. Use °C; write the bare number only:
32
